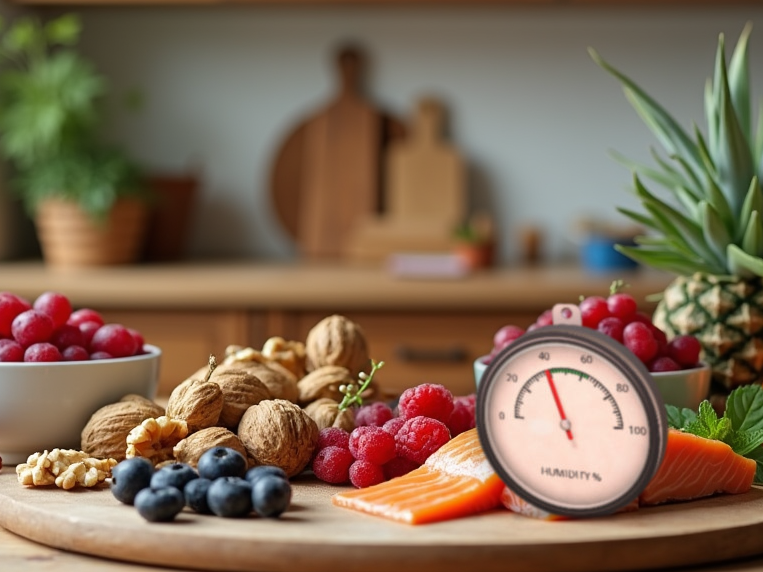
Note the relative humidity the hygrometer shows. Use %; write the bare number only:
40
